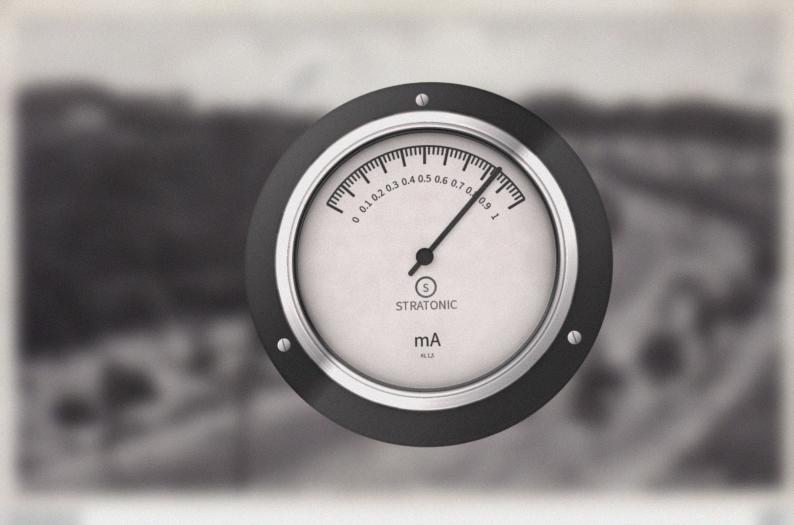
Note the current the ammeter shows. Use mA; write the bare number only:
0.84
